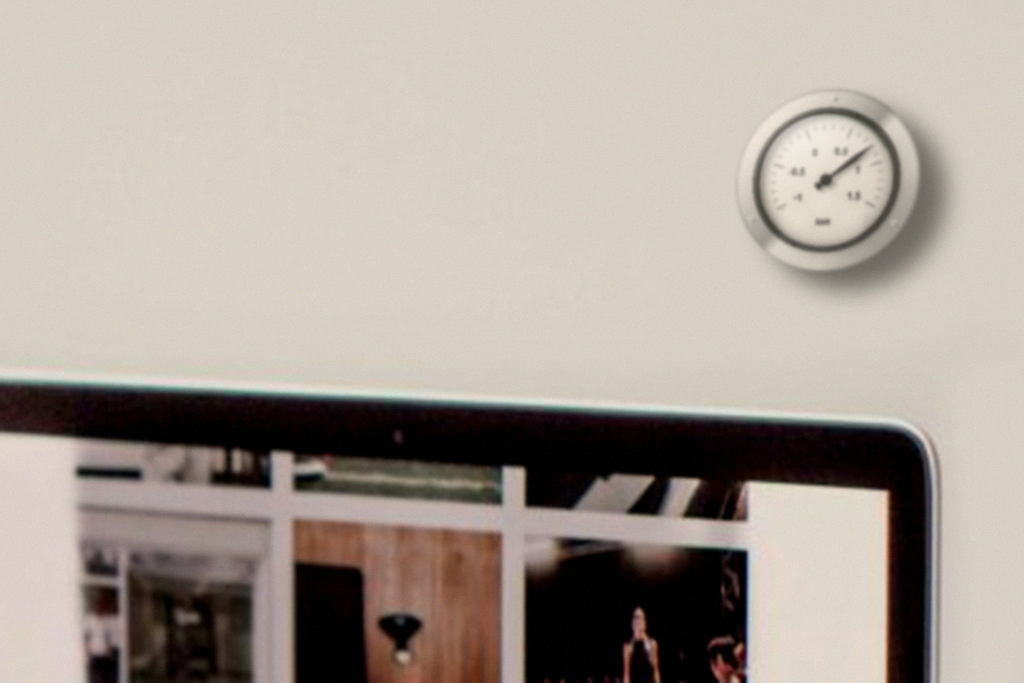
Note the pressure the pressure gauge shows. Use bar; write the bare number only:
0.8
